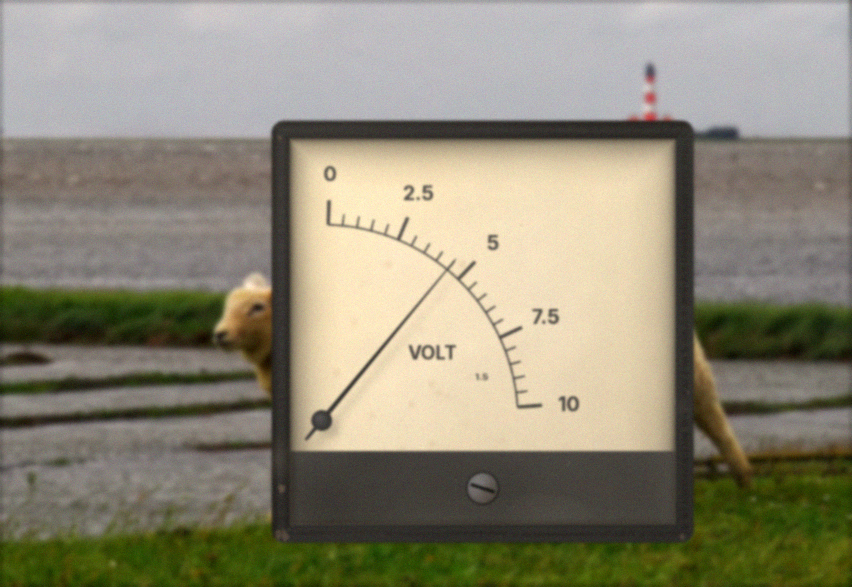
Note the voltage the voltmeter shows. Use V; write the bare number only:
4.5
